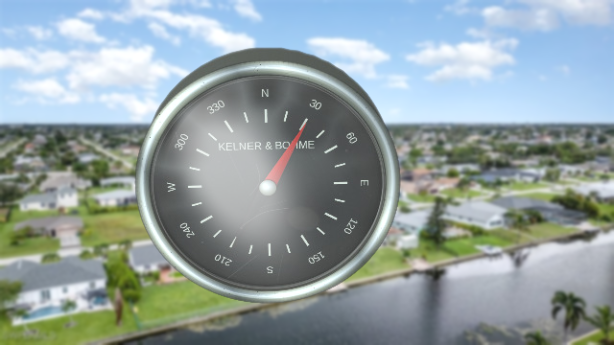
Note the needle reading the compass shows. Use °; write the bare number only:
30
